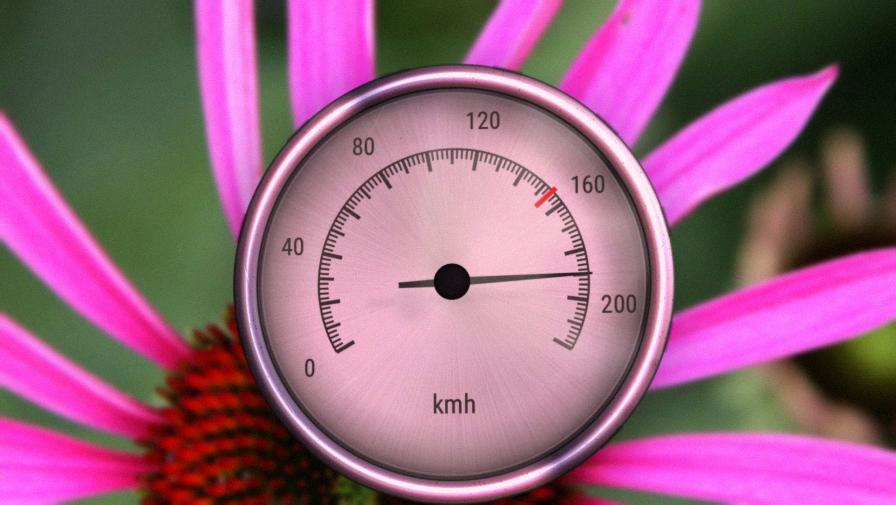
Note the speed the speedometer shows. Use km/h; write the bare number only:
190
